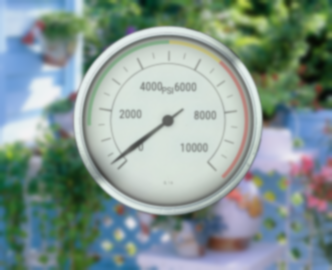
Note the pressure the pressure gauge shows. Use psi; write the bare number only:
250
